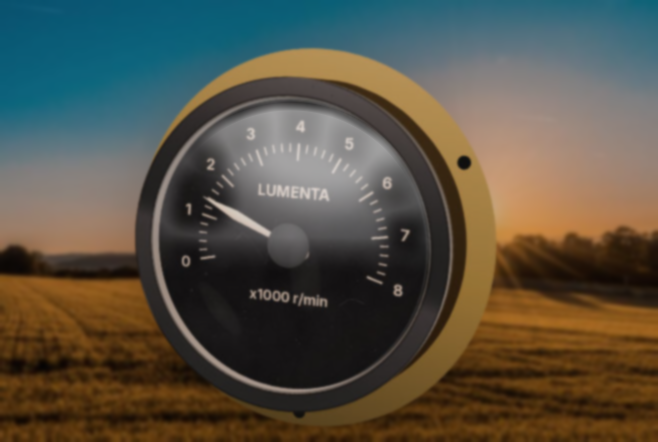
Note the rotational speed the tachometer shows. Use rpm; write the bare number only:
1400
